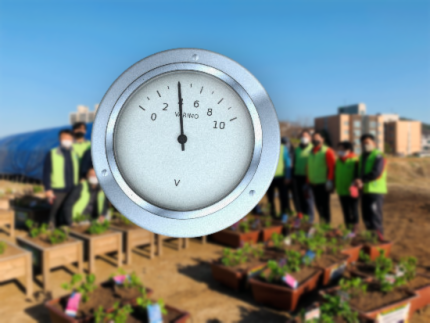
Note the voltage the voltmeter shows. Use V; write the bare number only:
4
